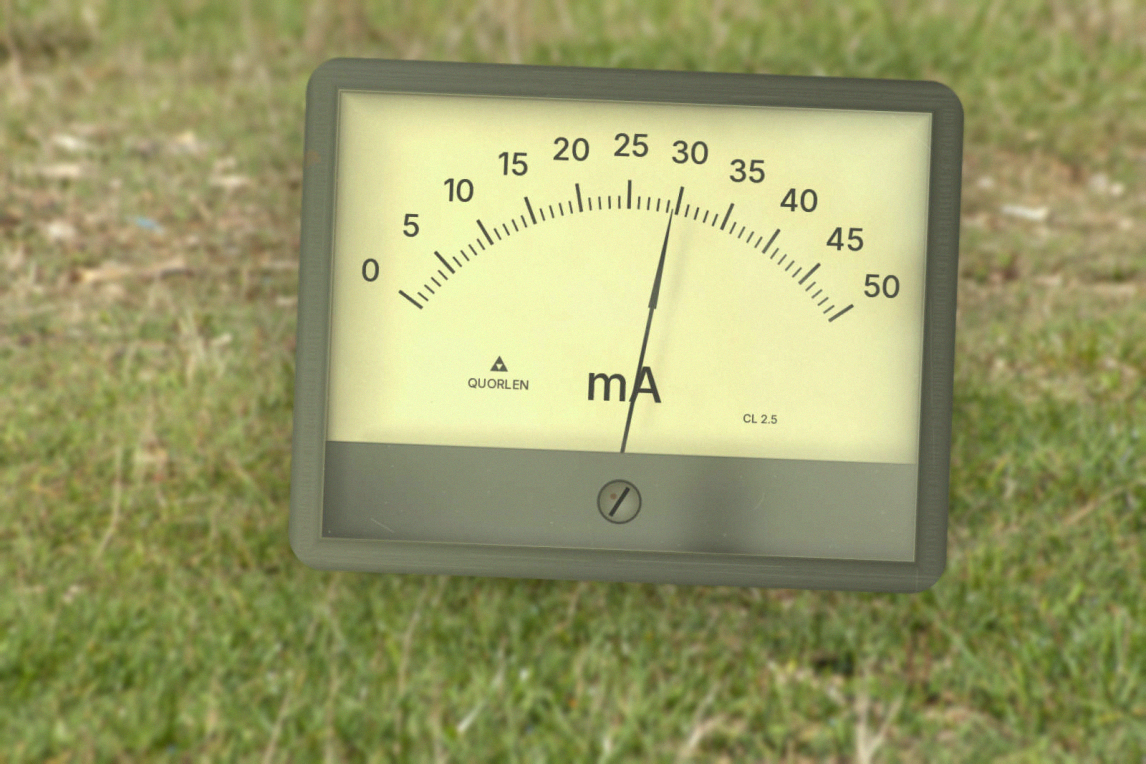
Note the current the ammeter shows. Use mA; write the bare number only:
29.5
